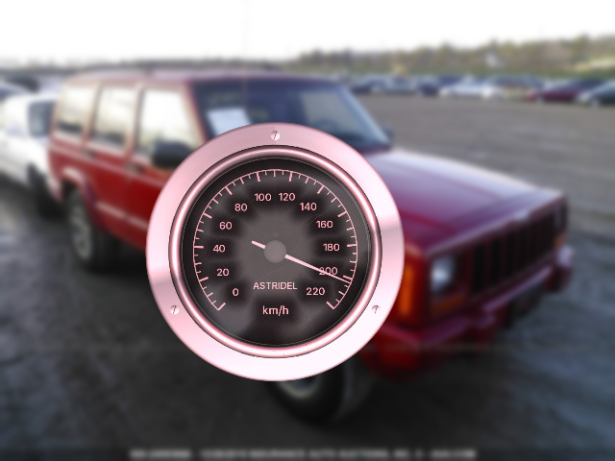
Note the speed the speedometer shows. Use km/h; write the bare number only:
202.5
